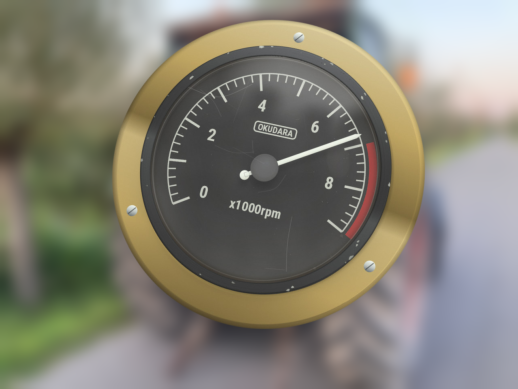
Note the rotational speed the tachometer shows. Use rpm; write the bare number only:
6800
